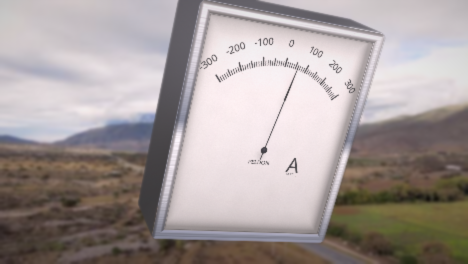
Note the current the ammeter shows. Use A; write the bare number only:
50
